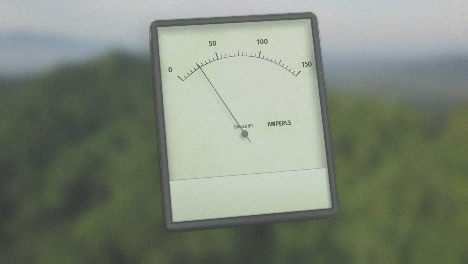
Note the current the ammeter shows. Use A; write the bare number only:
25
